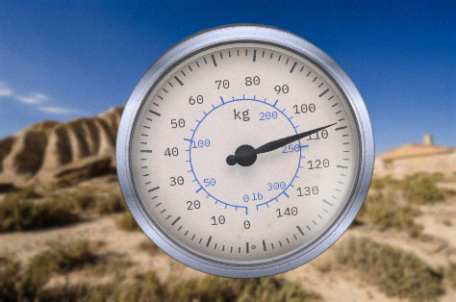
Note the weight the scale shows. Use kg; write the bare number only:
108
